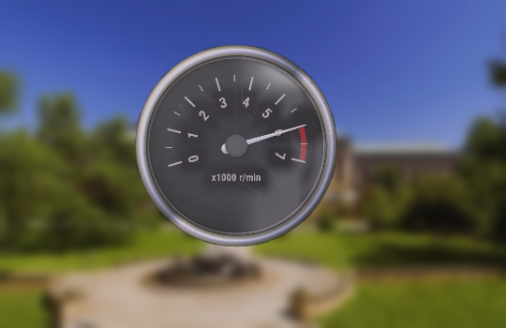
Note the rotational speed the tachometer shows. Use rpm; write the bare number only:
6000
